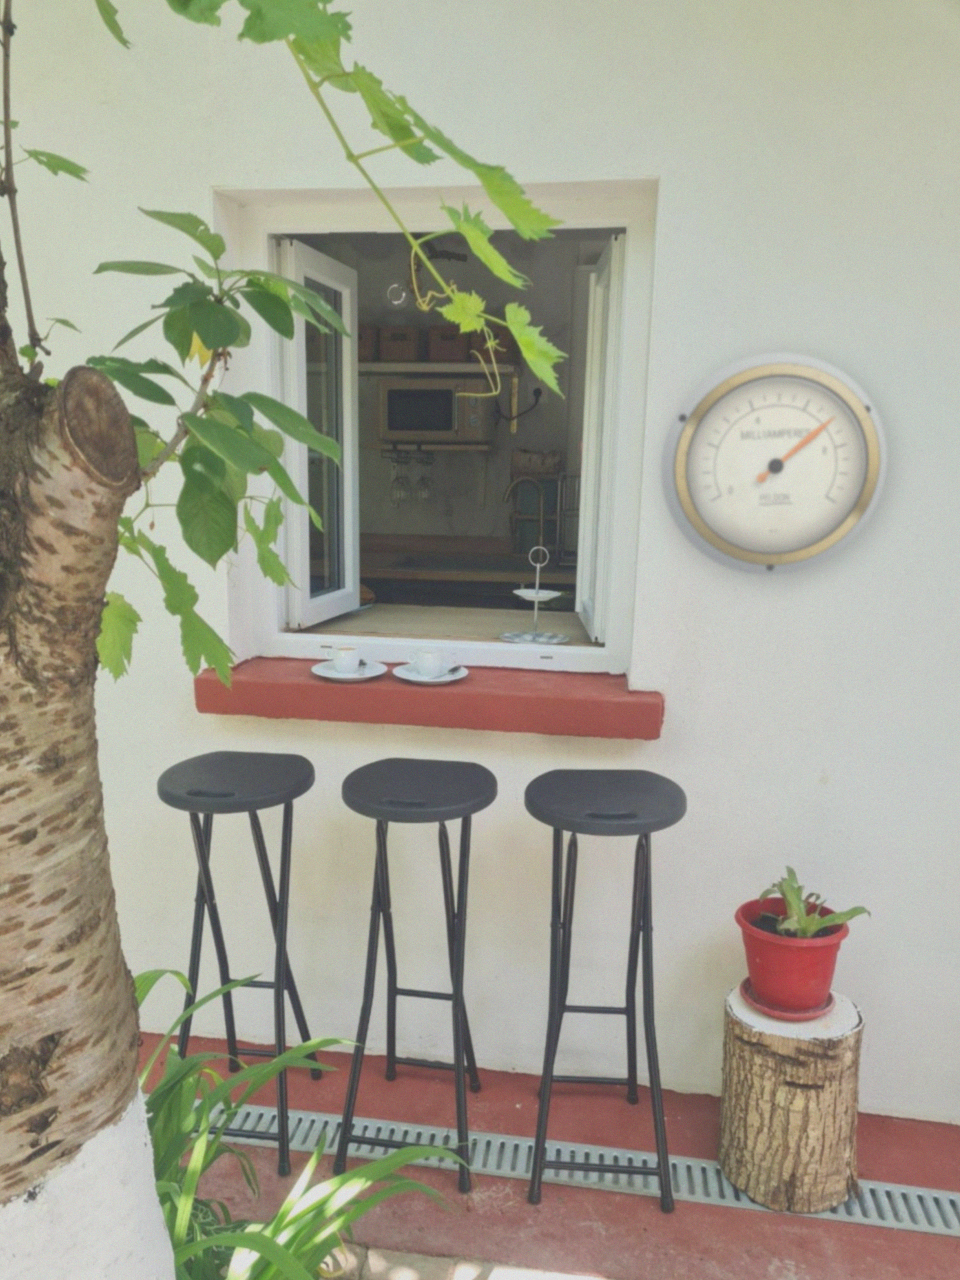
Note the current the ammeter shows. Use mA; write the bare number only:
7
